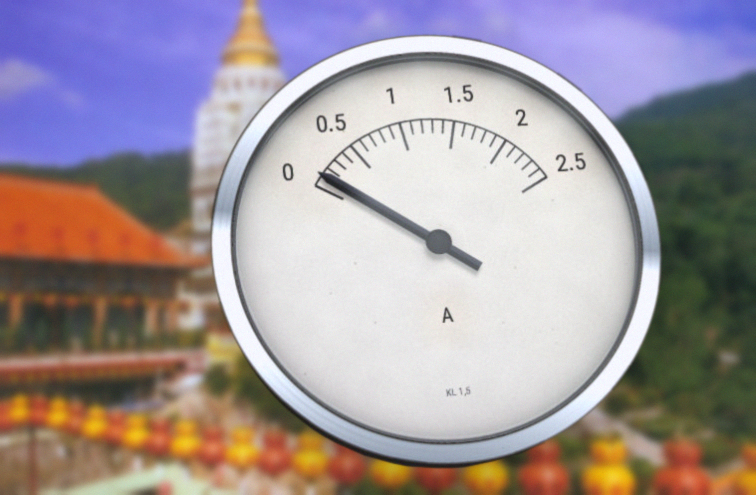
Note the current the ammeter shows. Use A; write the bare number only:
0.1
